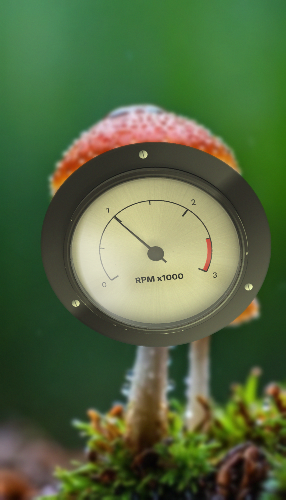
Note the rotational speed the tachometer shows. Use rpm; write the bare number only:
1000
